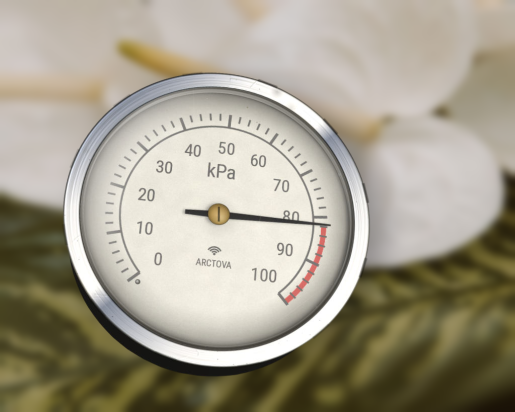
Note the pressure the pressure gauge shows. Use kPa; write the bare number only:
82
